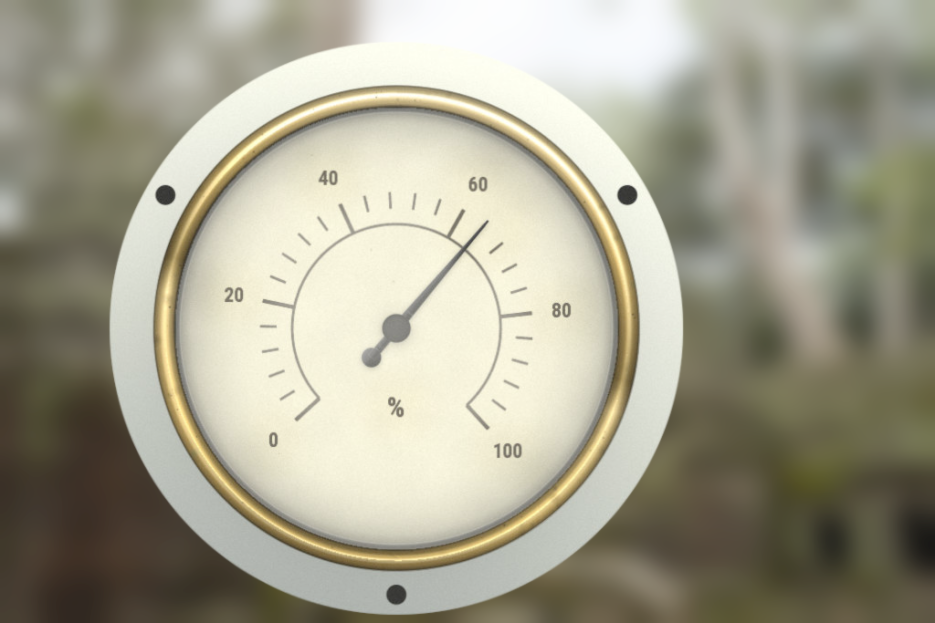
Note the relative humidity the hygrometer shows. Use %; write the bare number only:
64
